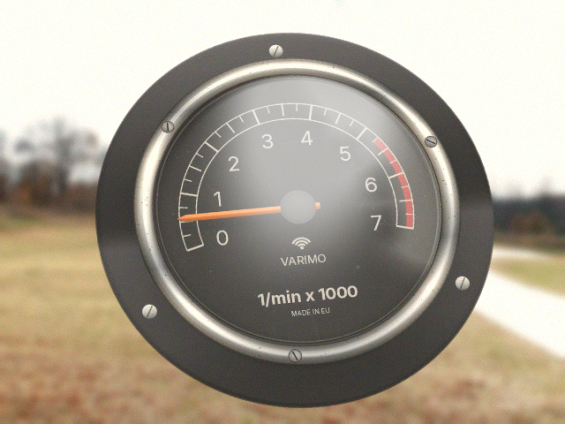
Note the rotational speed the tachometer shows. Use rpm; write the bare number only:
500
